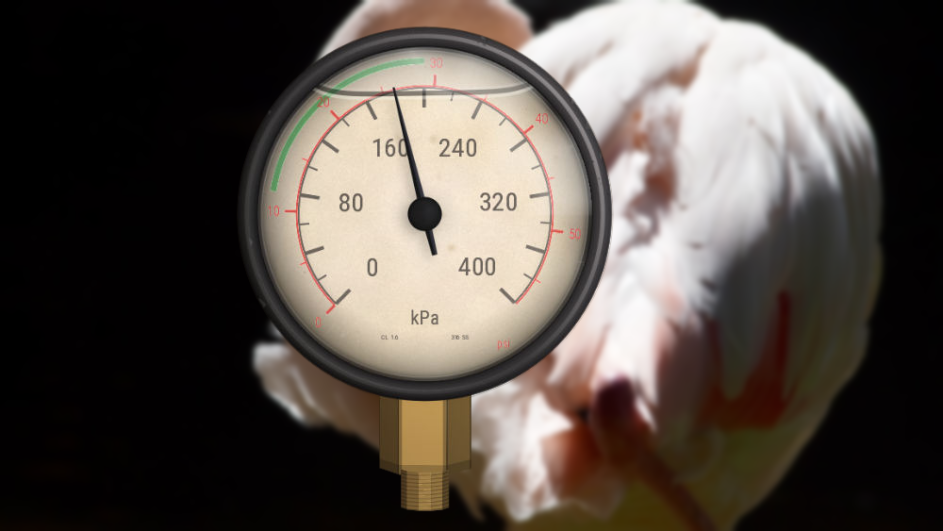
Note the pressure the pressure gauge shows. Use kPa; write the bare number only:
180
